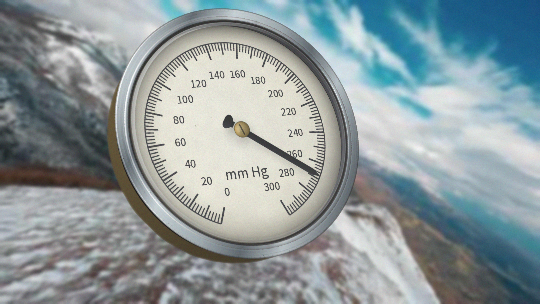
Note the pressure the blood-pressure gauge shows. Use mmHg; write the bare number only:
270
